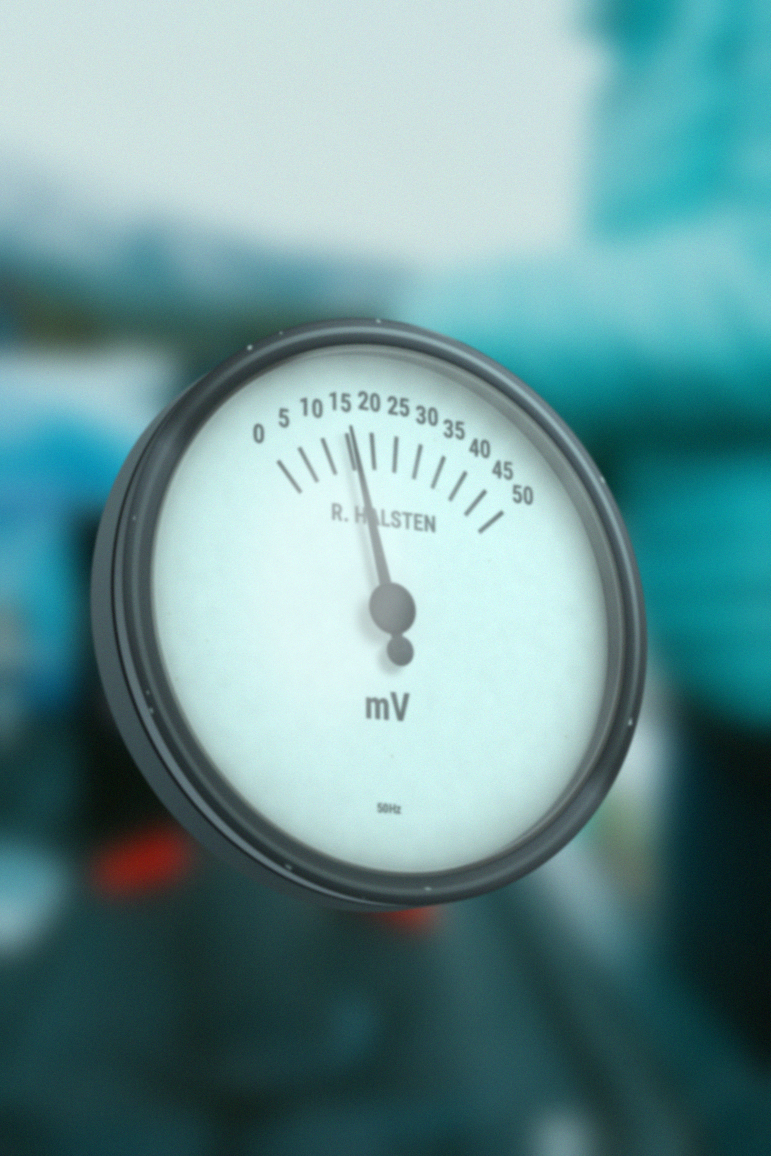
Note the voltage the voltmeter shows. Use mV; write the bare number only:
15
